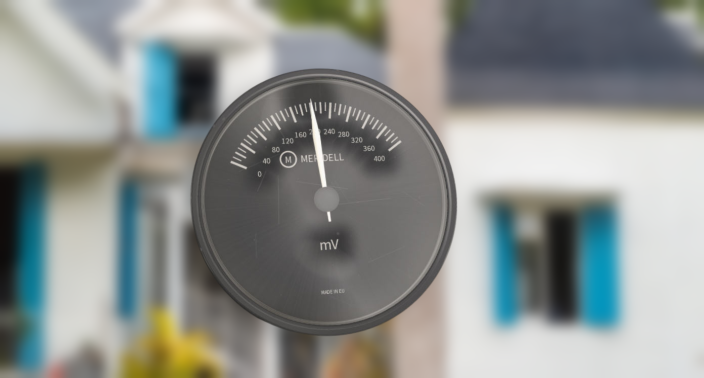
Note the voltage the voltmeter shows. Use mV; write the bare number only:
200
